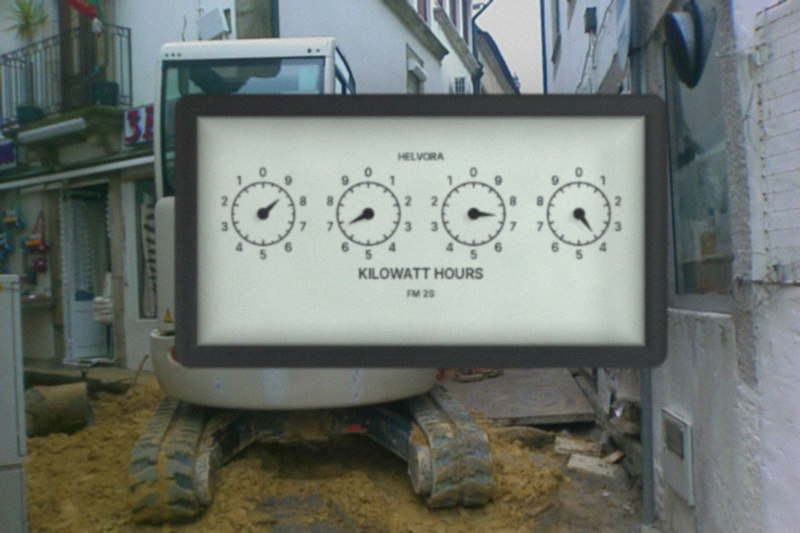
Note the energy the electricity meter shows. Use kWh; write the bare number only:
8674
